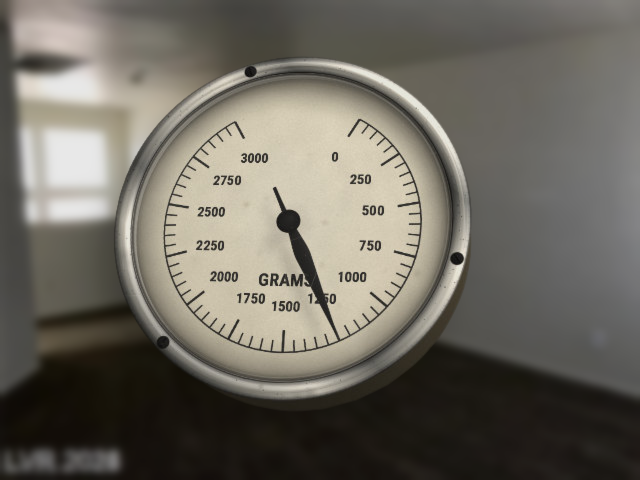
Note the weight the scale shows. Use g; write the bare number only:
1250
